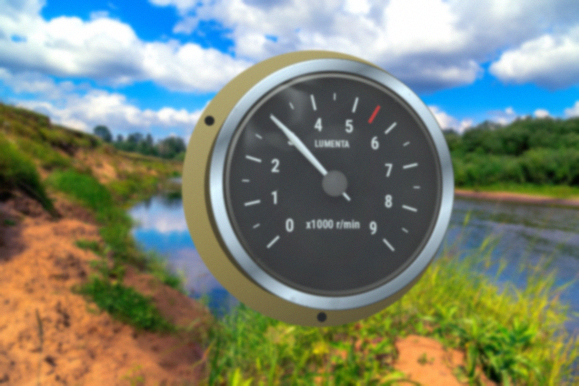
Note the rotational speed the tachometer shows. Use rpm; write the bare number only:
3000
